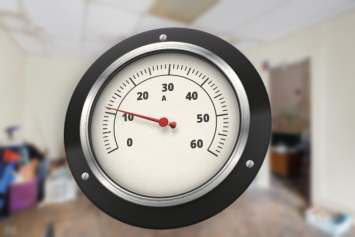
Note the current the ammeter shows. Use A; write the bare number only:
11
